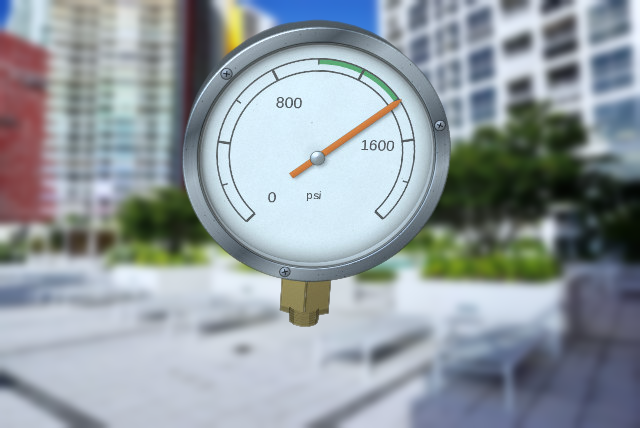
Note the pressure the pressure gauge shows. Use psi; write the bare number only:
1400
